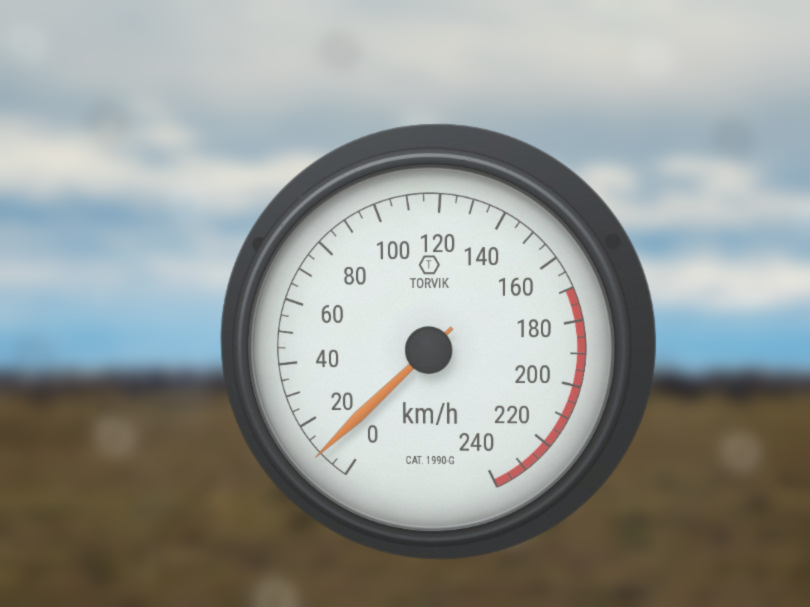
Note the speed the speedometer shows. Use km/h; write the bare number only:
10
